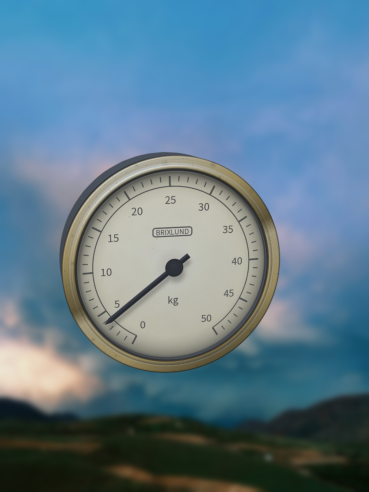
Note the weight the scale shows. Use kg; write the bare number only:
4
